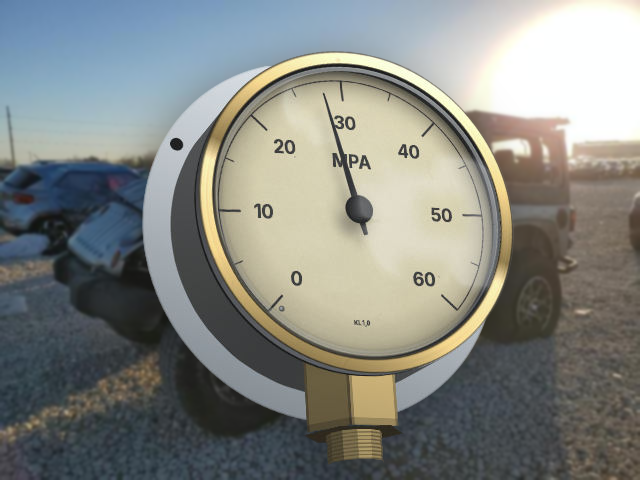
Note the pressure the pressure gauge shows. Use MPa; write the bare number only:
27.5
